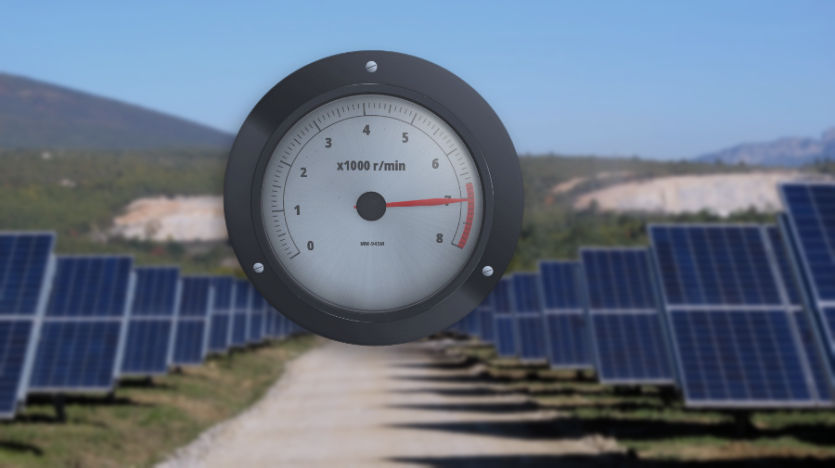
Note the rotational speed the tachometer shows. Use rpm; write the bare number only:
7000
